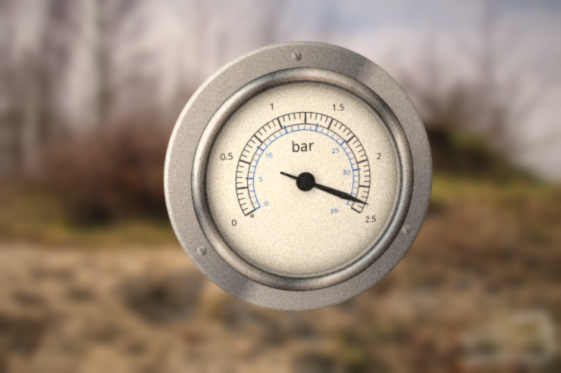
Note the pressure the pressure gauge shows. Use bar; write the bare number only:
2.4
